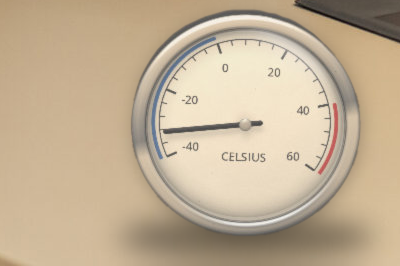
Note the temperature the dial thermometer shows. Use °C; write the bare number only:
-32
